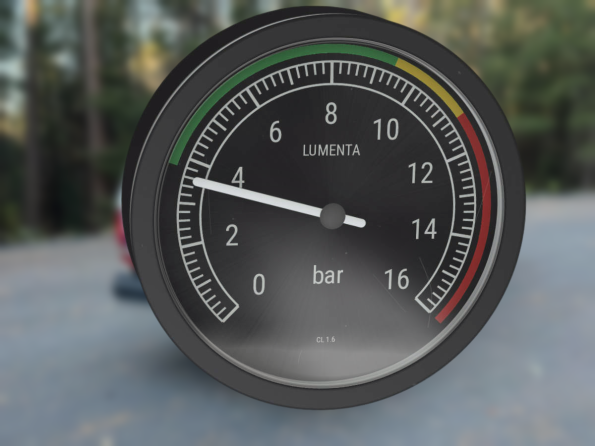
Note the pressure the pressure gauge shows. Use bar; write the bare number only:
3.6
